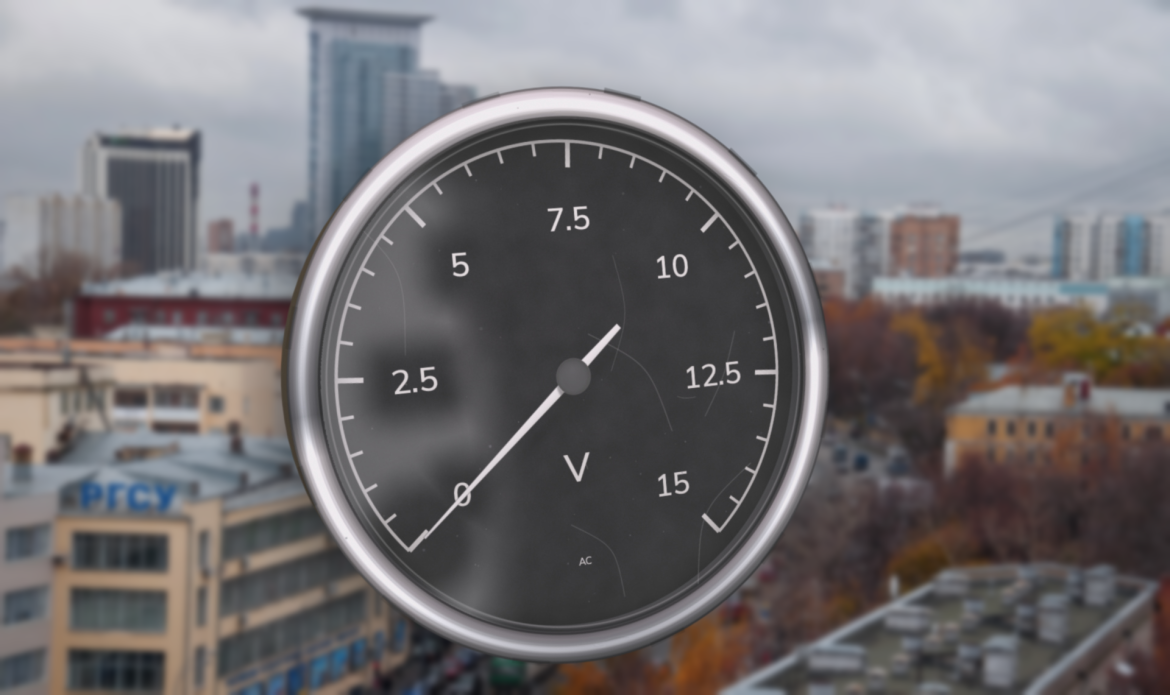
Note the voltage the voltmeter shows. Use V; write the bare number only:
0
